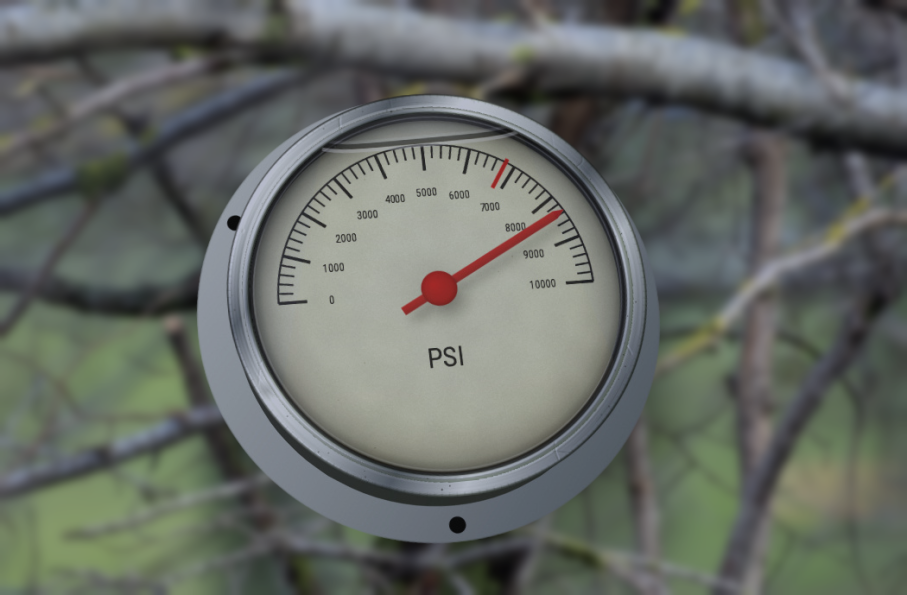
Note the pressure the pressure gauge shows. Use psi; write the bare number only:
8400
